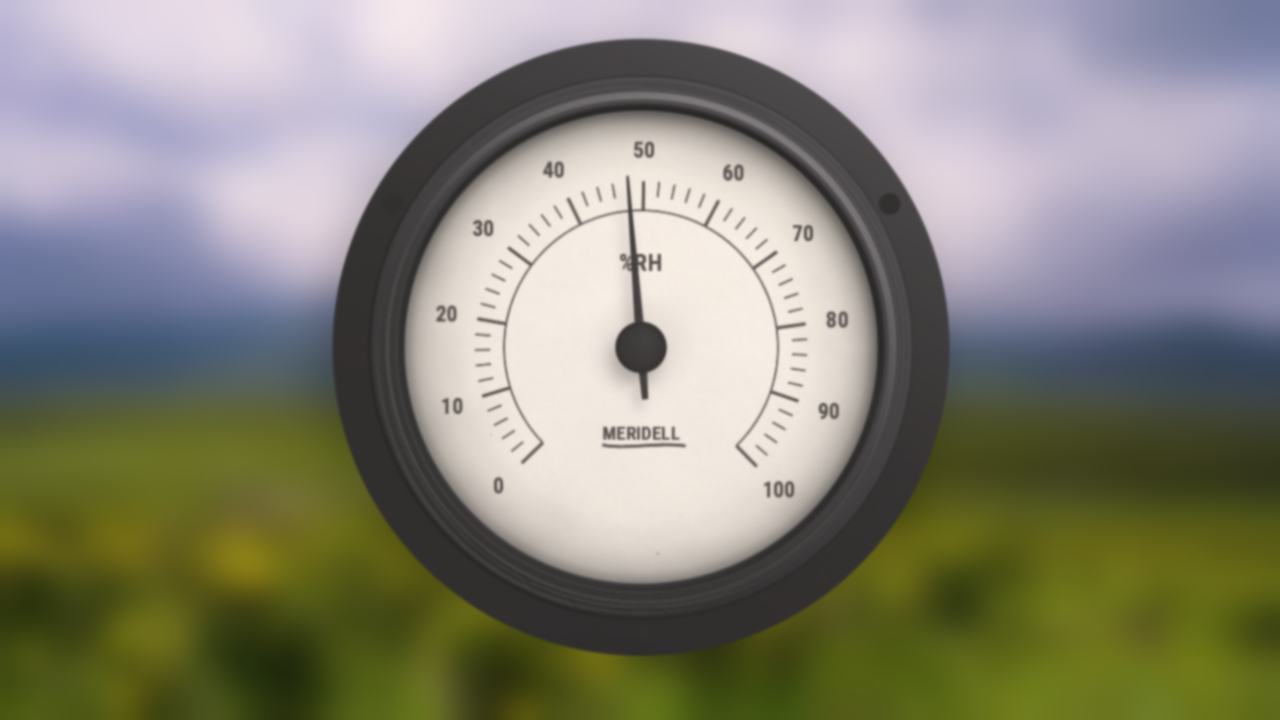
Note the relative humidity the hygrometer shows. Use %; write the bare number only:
48
